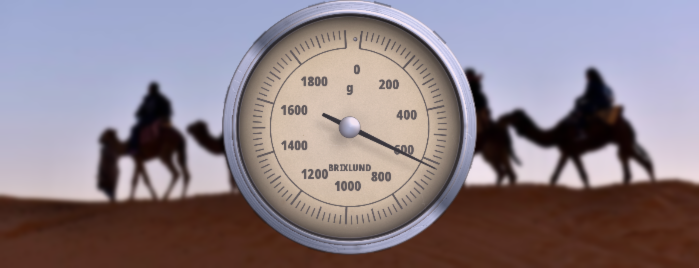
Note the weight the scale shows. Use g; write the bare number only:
620
